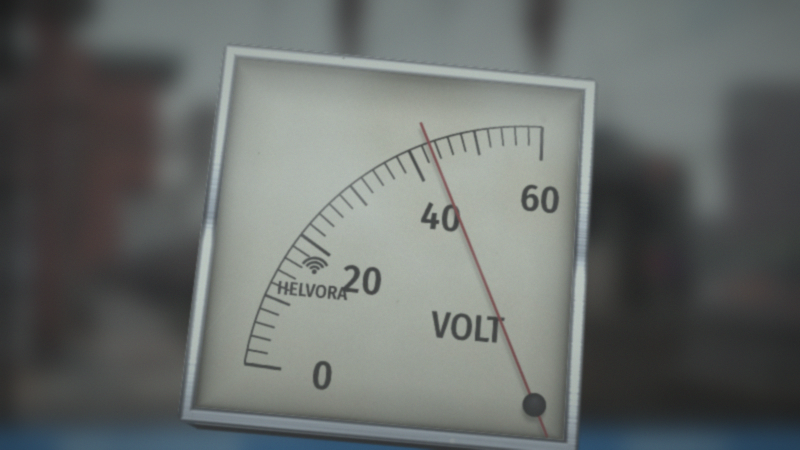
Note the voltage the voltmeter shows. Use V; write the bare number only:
43
